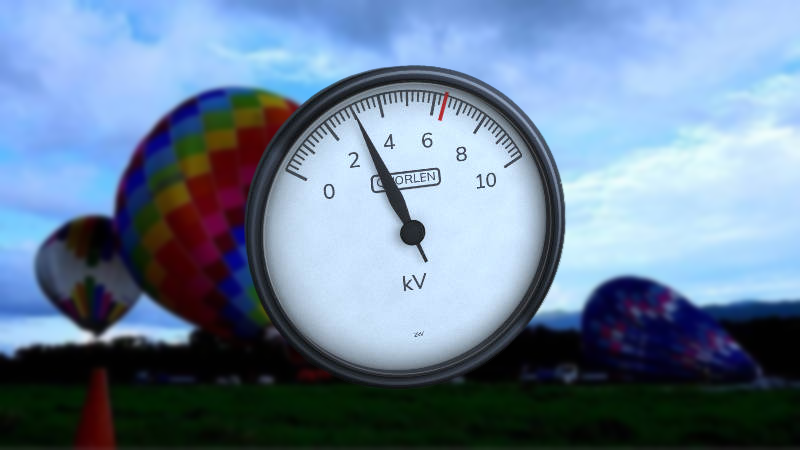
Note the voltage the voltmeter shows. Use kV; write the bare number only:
3
